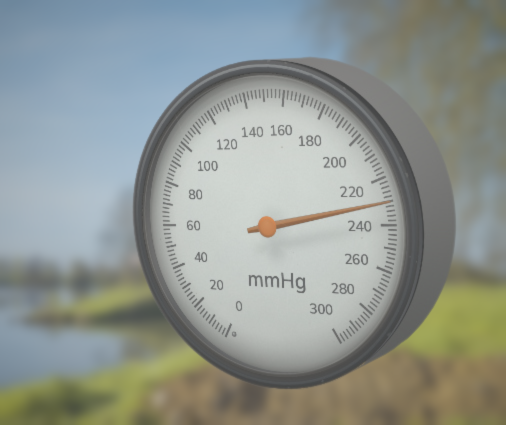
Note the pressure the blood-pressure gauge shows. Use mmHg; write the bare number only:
230
